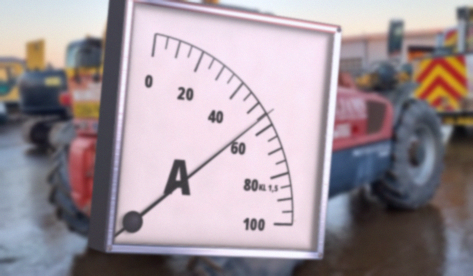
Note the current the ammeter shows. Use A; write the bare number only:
55
